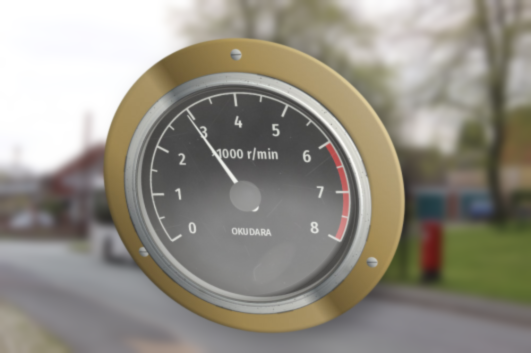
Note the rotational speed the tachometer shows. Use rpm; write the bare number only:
3000
